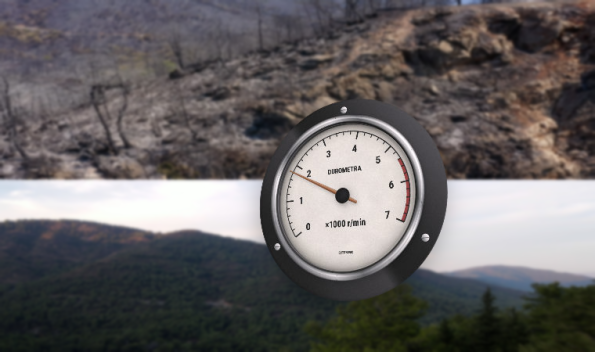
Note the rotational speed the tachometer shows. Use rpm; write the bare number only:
1800
